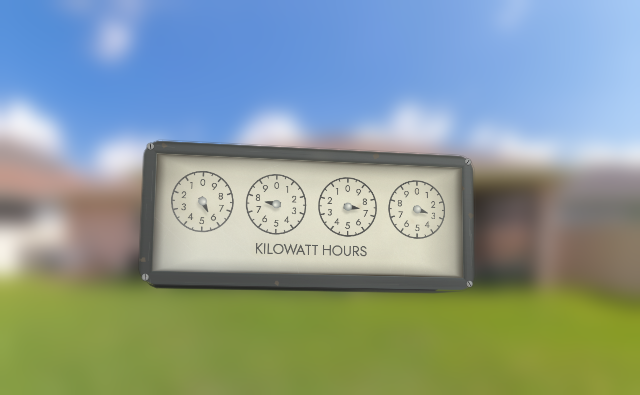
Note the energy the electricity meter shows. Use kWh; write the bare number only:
5773
